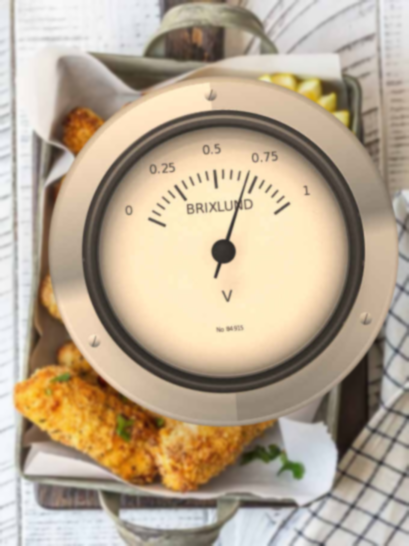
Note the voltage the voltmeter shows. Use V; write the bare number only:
0.7
